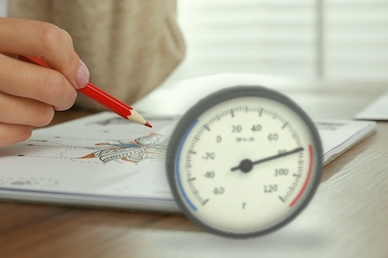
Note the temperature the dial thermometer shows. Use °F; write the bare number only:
80
